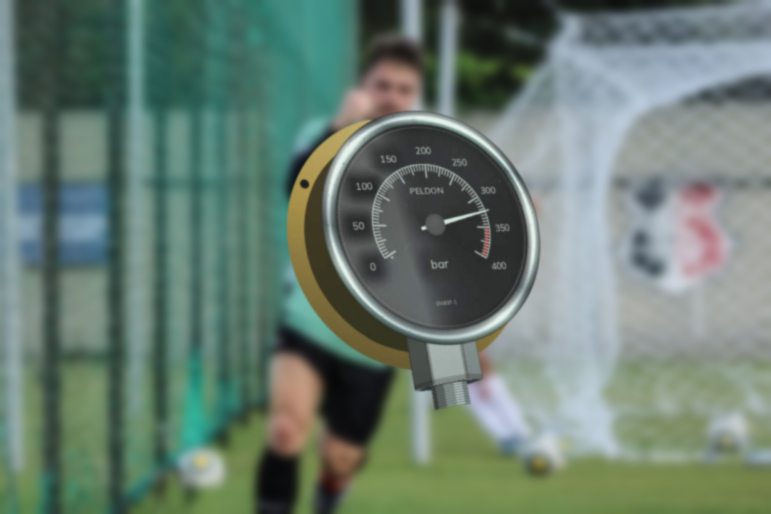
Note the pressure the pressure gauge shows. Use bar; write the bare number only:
325
